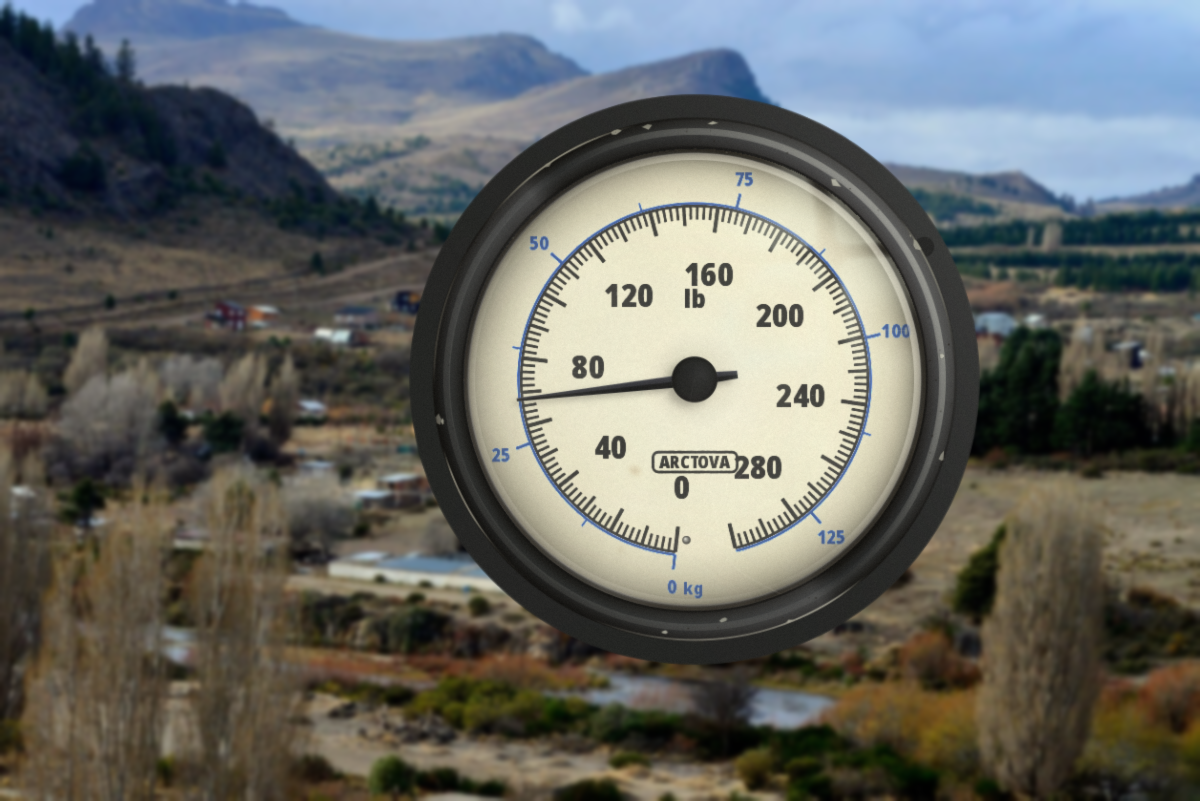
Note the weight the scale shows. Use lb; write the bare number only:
68
